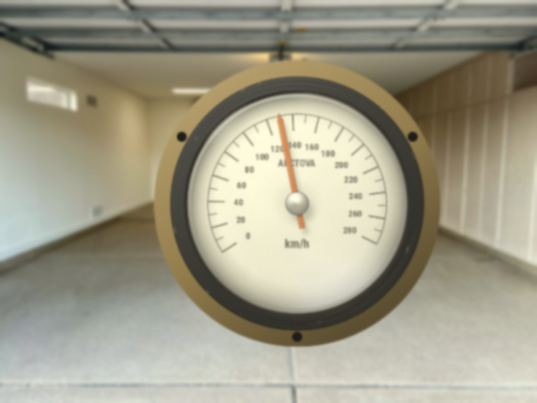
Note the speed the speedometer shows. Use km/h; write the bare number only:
130
